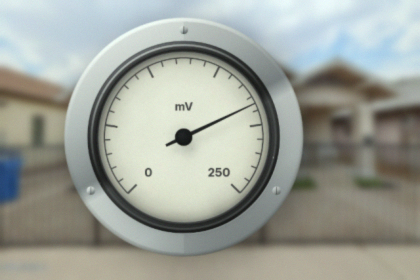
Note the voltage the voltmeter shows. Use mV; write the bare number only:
185
